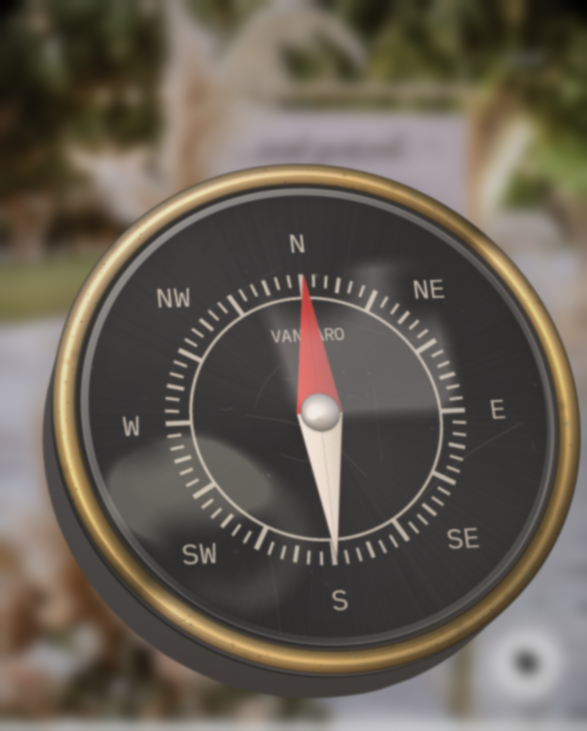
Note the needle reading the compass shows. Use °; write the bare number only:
0
